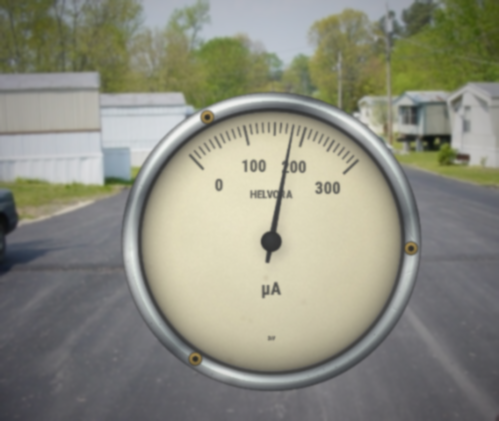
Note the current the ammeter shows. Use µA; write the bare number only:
180
